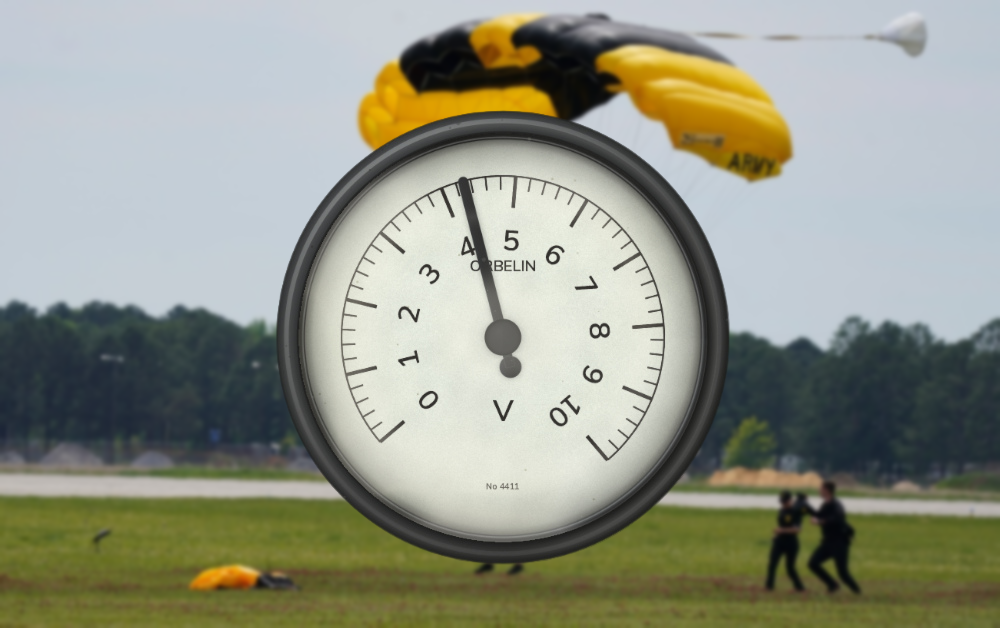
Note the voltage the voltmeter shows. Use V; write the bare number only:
4.3
